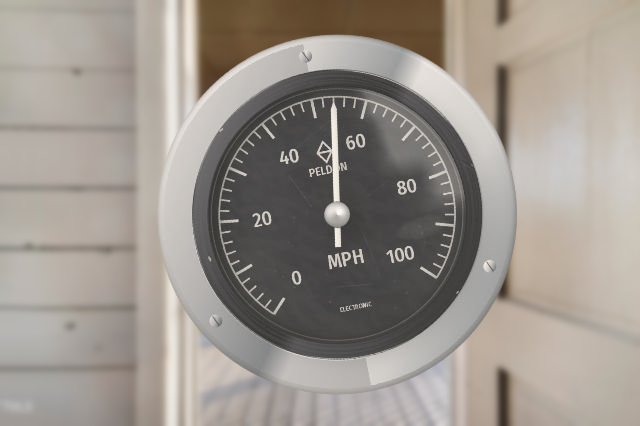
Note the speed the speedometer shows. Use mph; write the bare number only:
54
